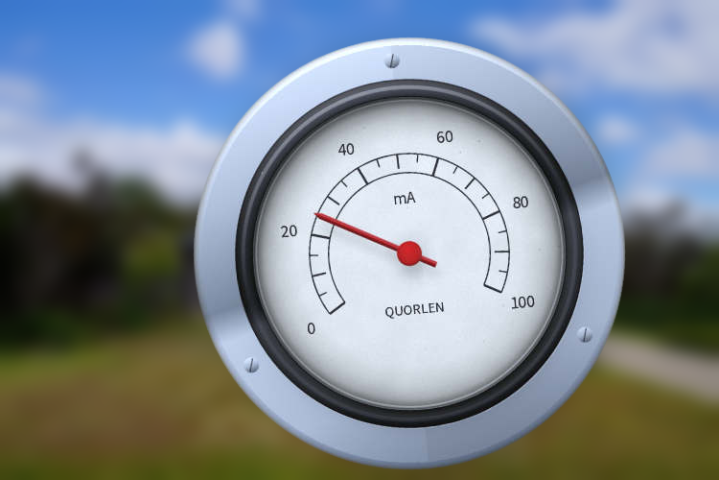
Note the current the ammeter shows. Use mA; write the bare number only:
25
